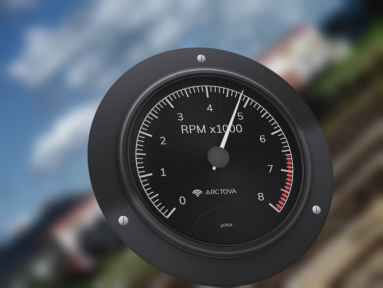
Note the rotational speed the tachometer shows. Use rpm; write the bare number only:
4800
